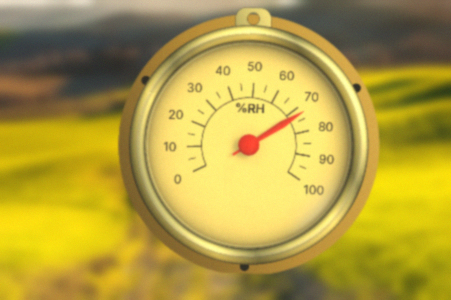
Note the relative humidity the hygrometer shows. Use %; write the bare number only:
72.5
